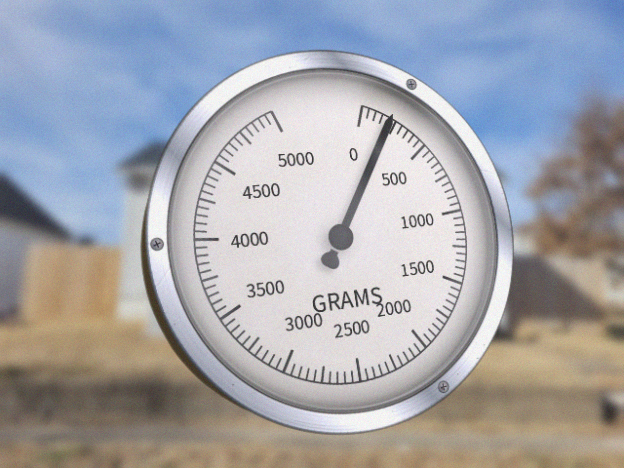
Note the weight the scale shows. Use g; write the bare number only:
200
